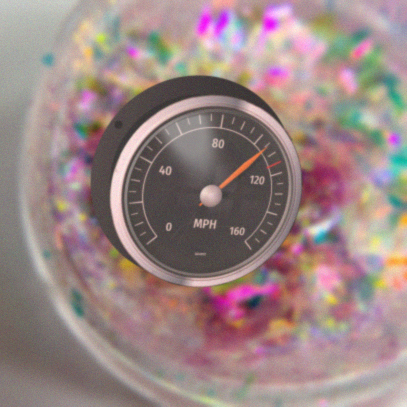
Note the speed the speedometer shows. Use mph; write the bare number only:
105
